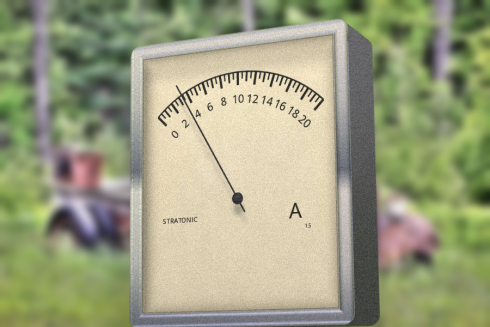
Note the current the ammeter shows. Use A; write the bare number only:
3.5
